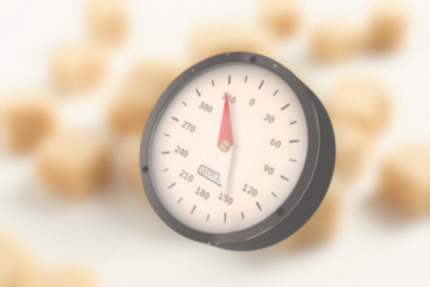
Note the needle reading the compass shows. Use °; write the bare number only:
330
